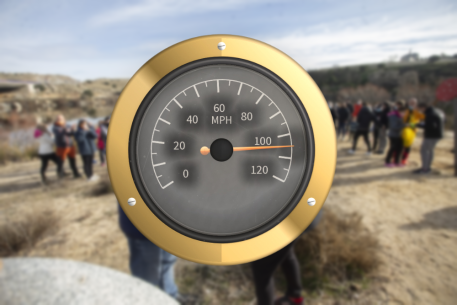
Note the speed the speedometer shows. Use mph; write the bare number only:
105
